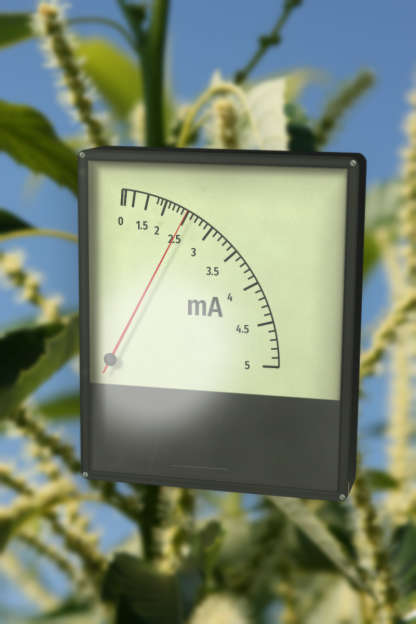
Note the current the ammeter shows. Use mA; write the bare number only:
2.5
